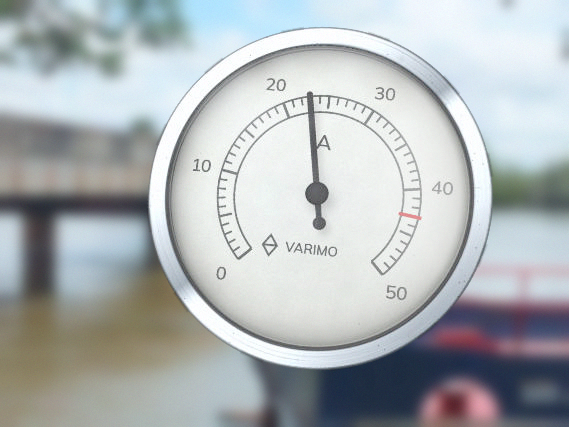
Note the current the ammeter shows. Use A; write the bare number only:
23
